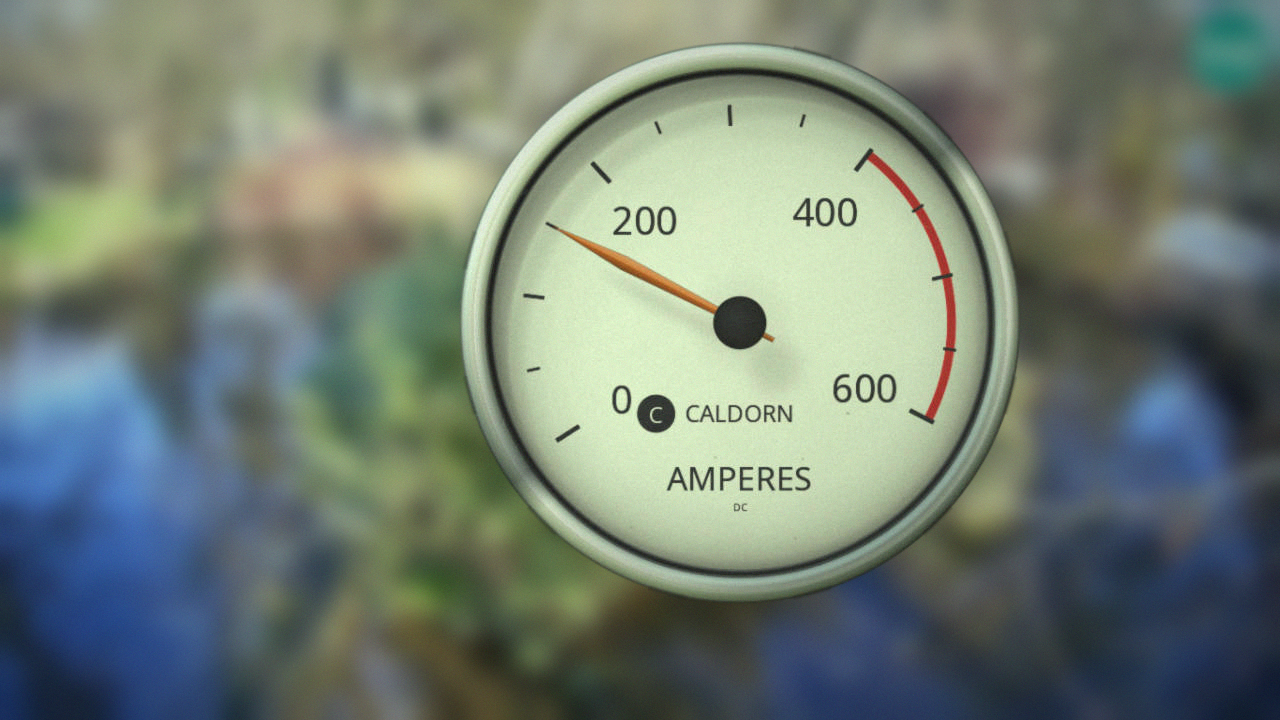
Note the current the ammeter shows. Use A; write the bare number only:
150
